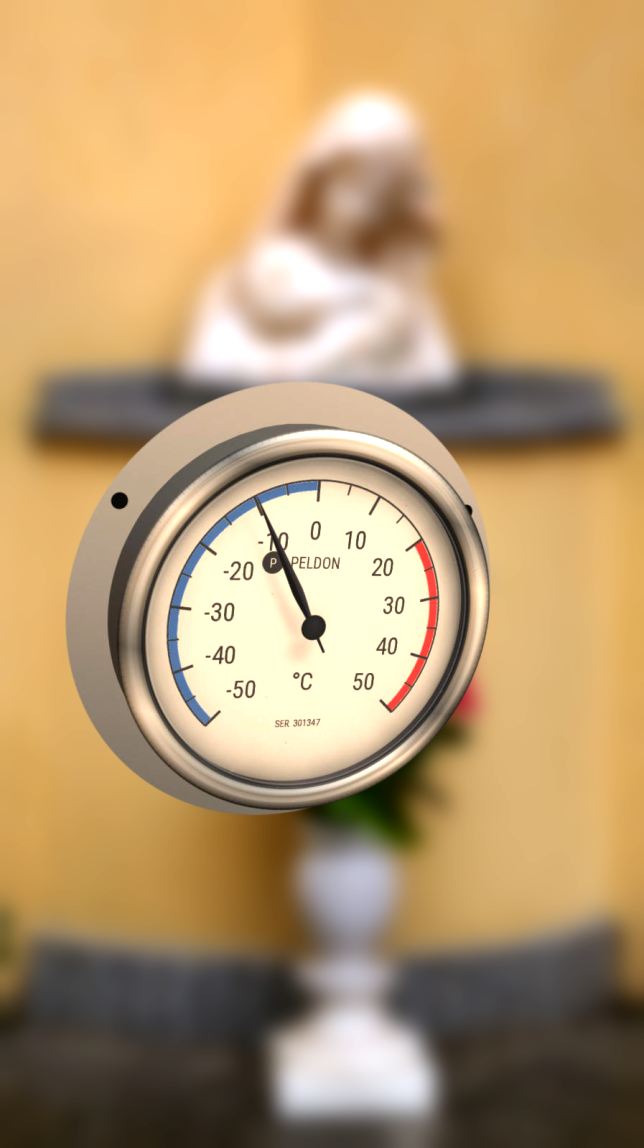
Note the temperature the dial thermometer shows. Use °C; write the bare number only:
-10
